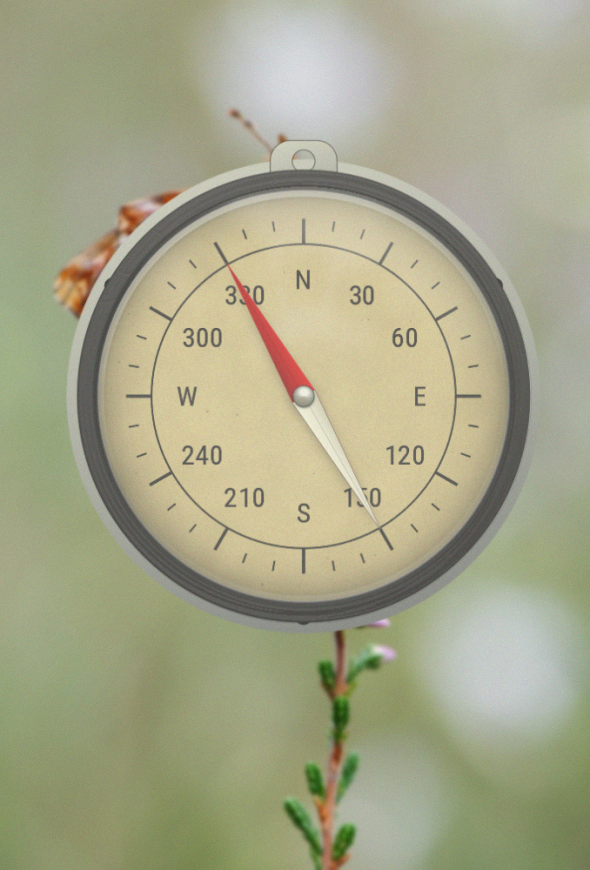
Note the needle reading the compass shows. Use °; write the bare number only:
330
